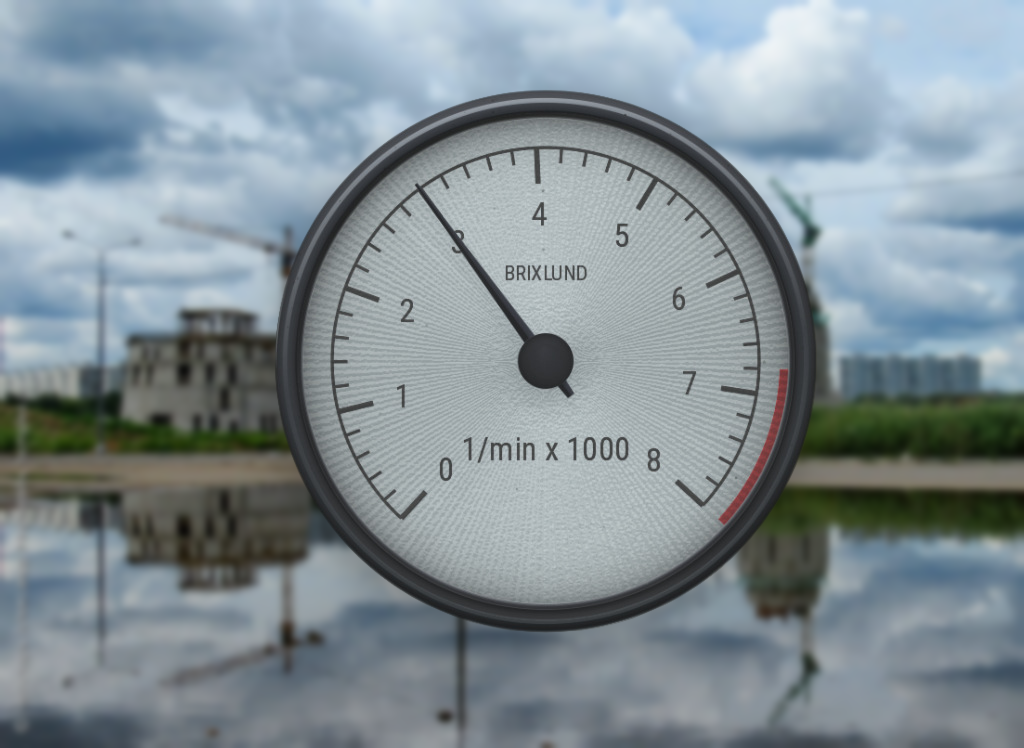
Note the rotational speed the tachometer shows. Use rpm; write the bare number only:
3000
